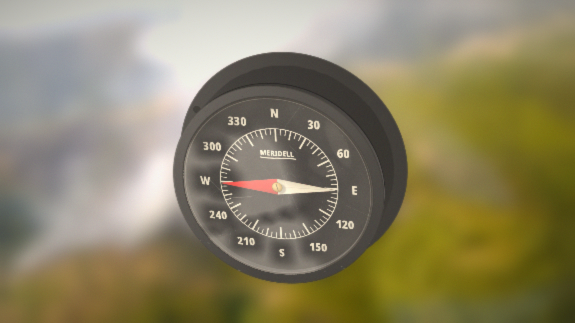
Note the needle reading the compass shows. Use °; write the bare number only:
270
